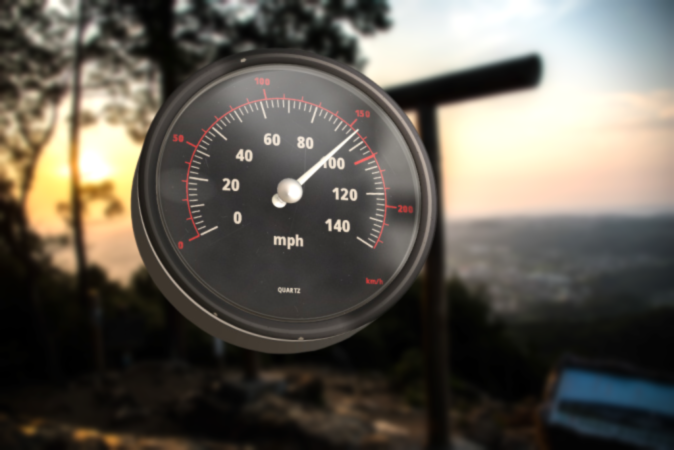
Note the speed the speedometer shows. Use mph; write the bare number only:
96
